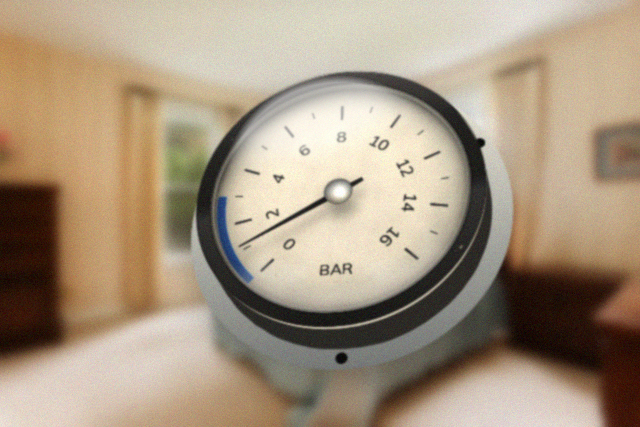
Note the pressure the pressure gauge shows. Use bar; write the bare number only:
1
